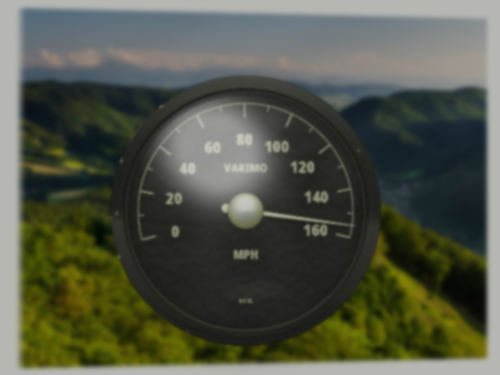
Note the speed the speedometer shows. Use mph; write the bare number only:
155
